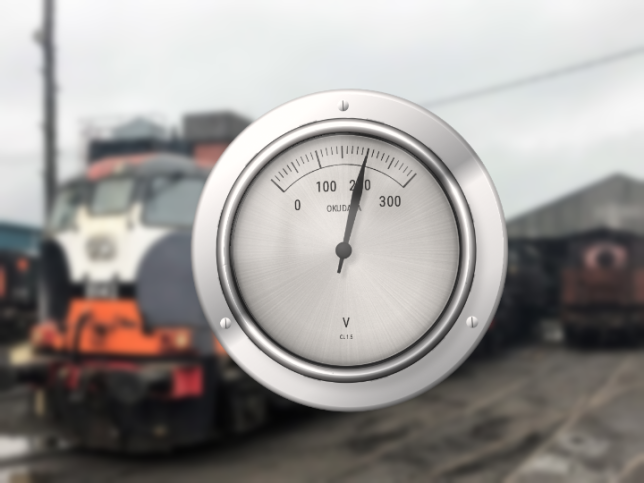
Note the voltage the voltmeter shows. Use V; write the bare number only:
200
